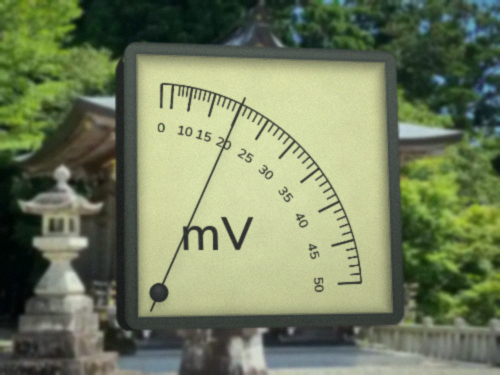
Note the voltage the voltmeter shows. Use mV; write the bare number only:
20
